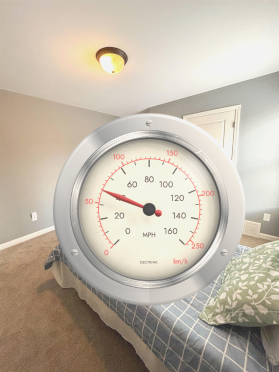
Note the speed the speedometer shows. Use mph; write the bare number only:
40
